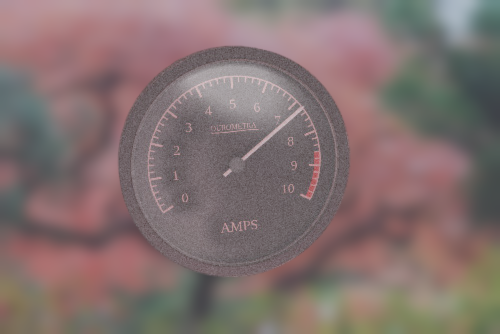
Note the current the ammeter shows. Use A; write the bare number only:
7.2
